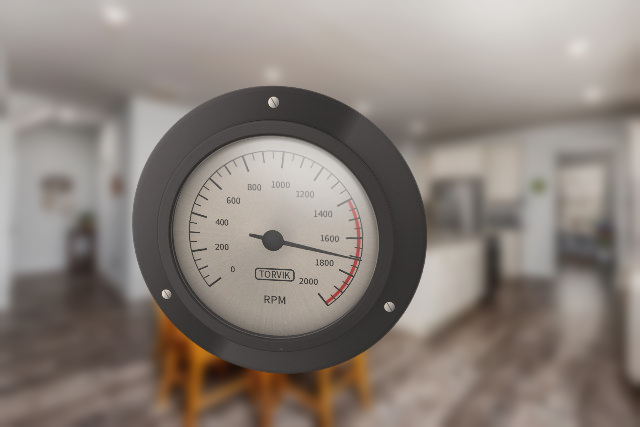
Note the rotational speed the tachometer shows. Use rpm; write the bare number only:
1700
